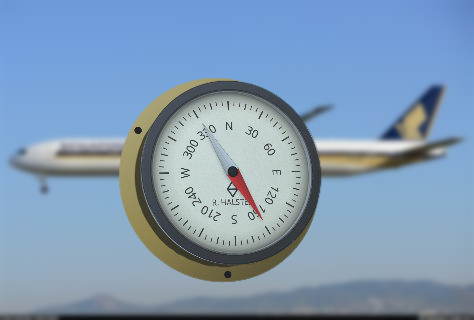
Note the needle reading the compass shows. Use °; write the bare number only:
150
